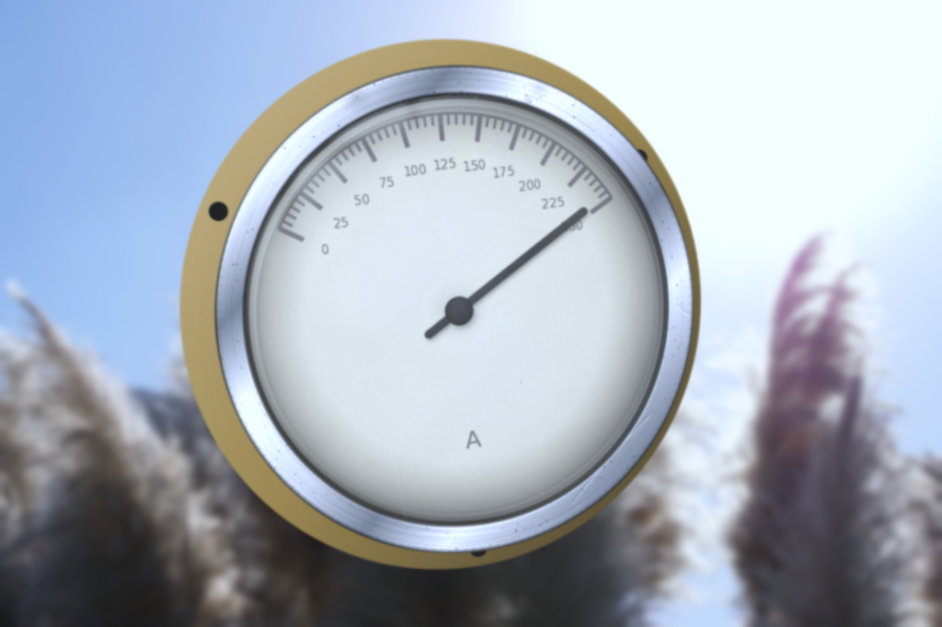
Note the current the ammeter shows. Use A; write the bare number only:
245
